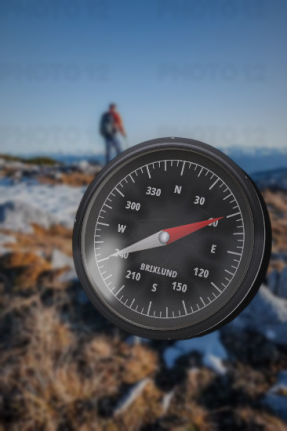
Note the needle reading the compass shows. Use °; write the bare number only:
60
